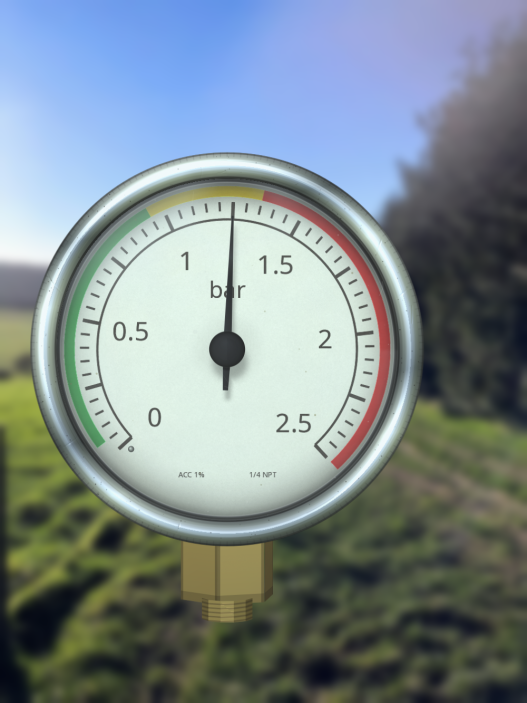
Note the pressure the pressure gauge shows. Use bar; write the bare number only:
1.25
